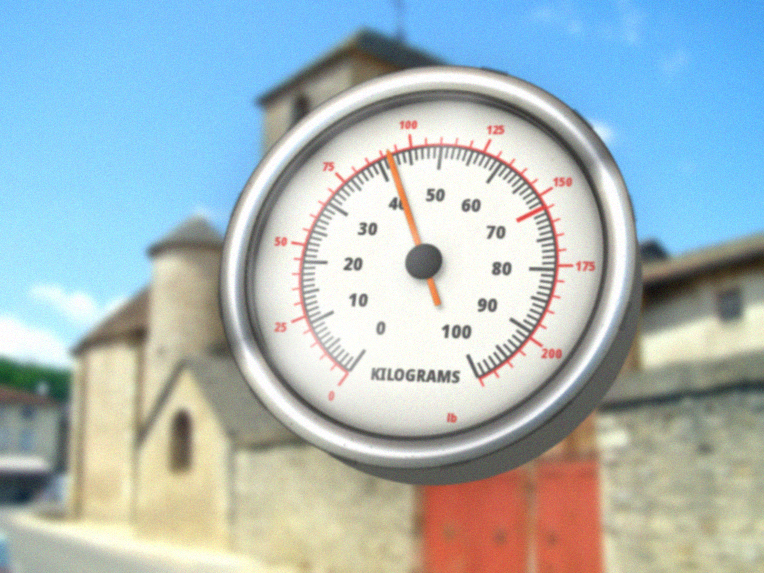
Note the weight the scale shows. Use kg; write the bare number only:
42
